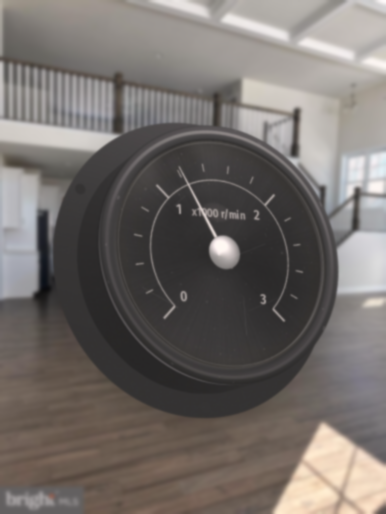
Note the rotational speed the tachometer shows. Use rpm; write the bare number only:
1200
